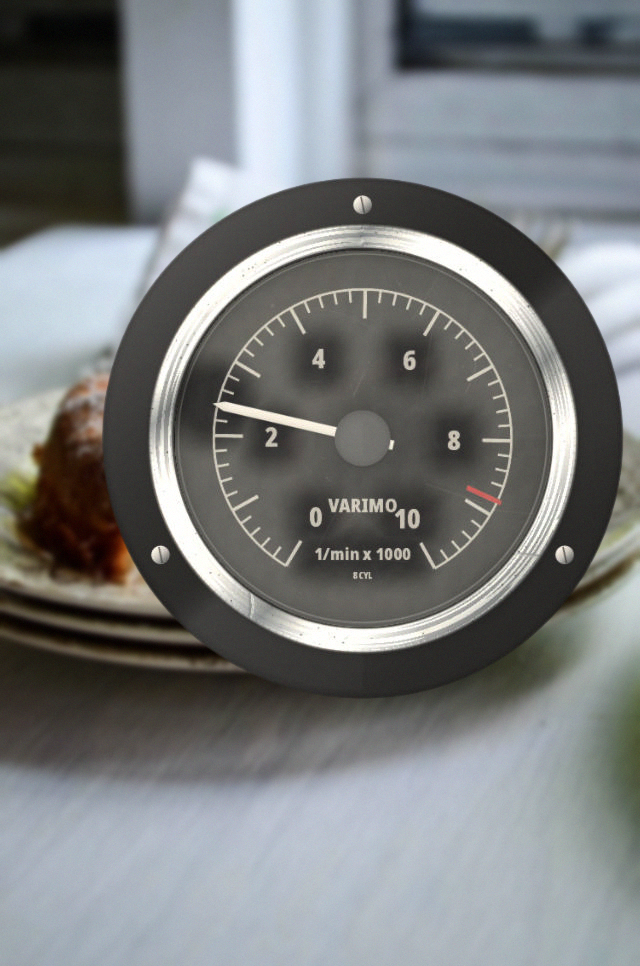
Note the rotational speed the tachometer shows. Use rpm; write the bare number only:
2400
